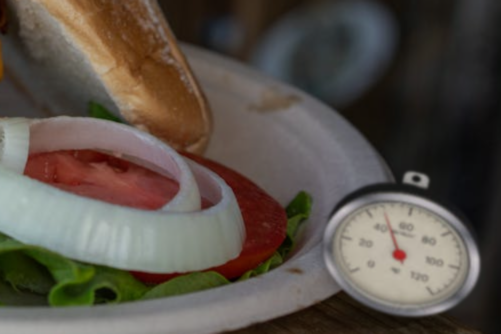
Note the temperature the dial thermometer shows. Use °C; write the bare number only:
48
